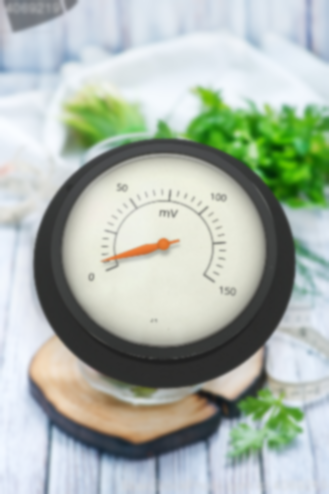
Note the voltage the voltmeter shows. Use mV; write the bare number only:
5
